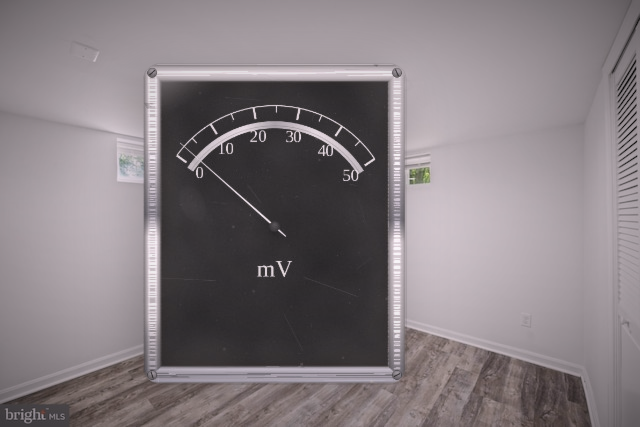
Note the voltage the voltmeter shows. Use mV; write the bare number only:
2.5
